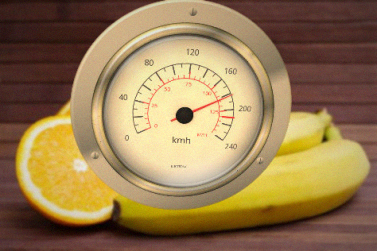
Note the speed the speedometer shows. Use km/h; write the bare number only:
180
